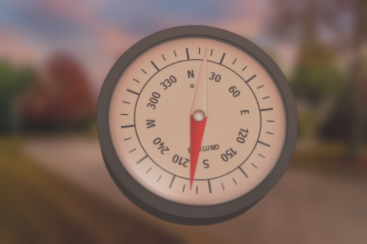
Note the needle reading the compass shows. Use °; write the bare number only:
195
